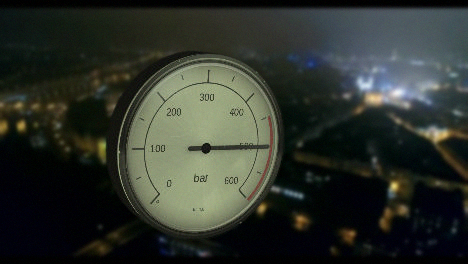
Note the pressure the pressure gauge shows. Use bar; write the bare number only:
500
